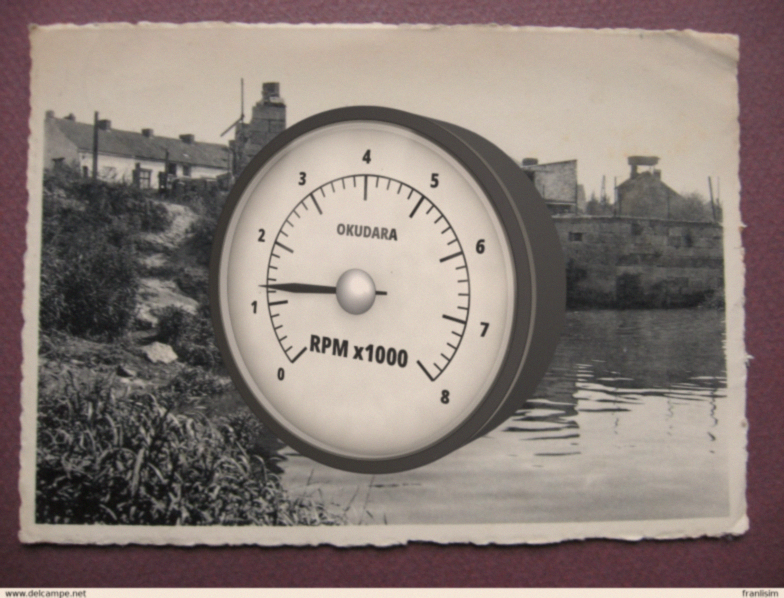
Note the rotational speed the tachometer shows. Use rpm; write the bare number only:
1300
